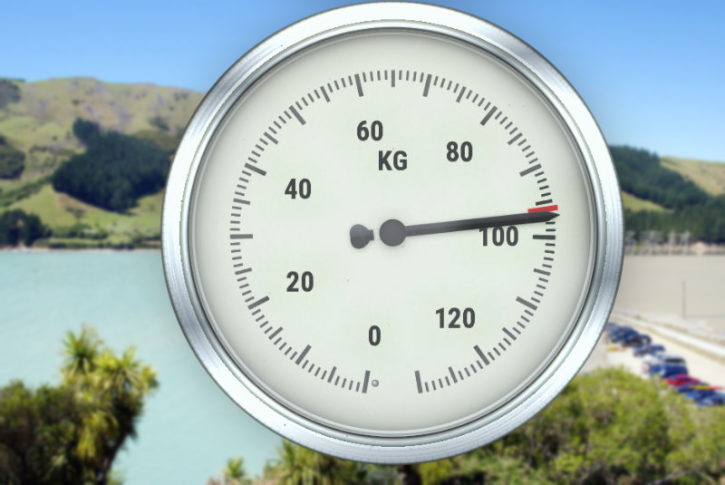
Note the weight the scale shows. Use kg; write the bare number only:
97
